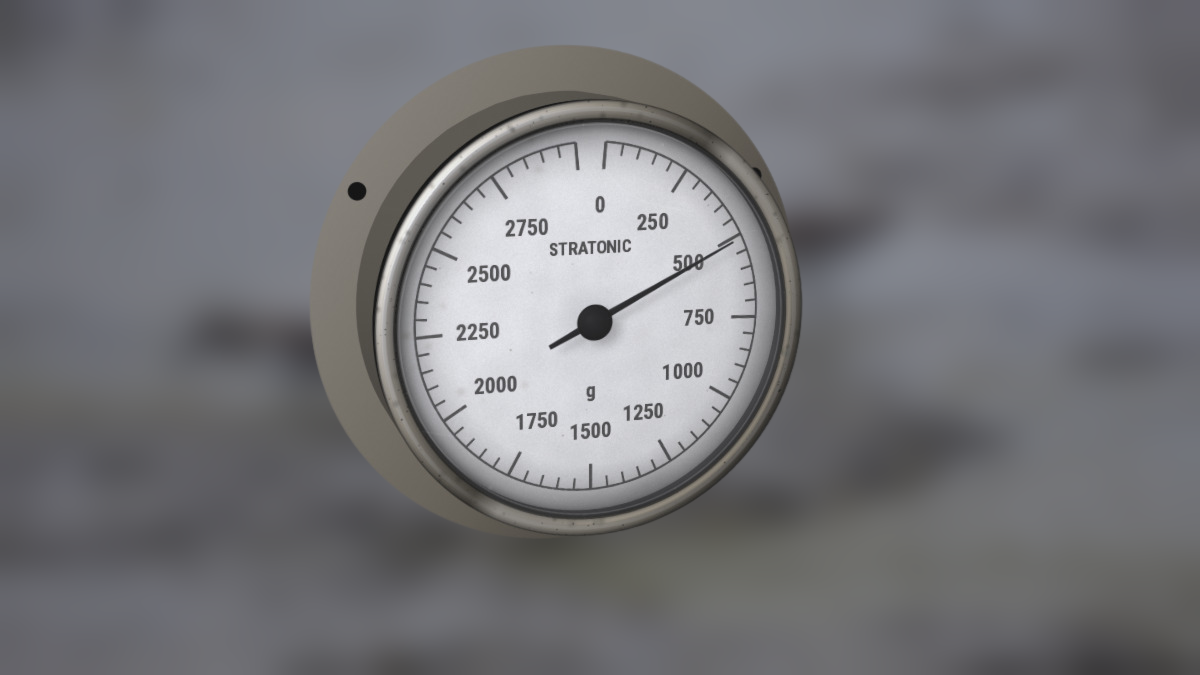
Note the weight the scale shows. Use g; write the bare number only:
500
